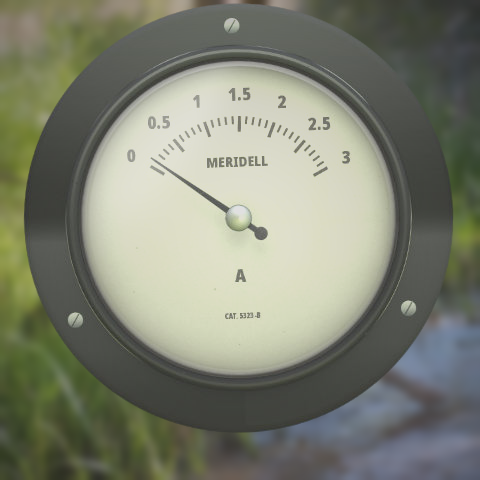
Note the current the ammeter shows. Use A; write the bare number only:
0.1
